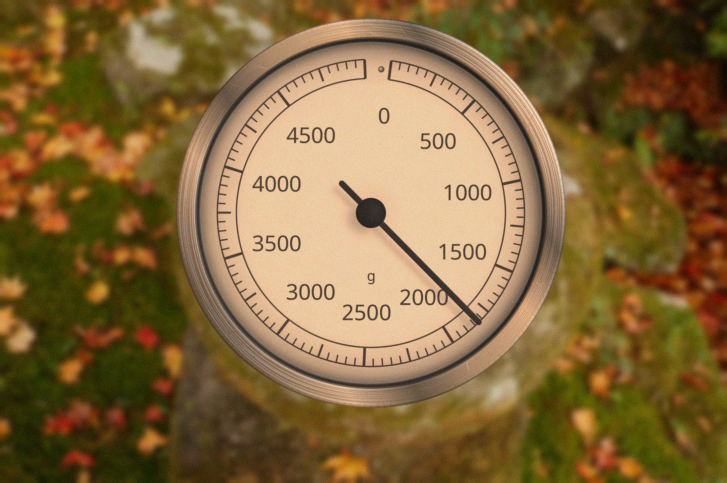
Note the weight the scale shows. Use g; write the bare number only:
1825
